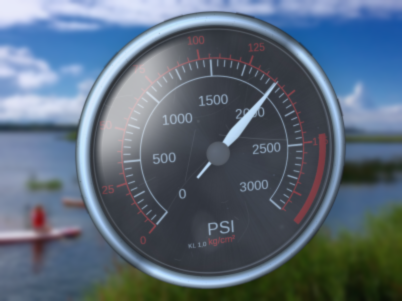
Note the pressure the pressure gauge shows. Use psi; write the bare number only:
2000
